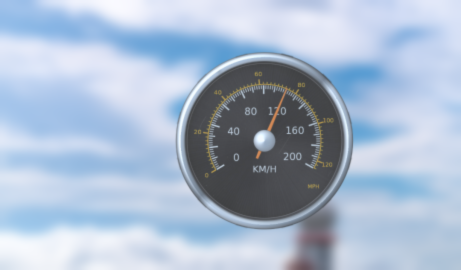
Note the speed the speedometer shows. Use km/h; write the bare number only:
120
